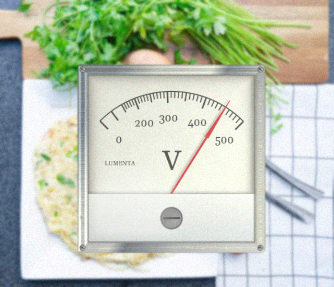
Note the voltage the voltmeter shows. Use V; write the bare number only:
450
